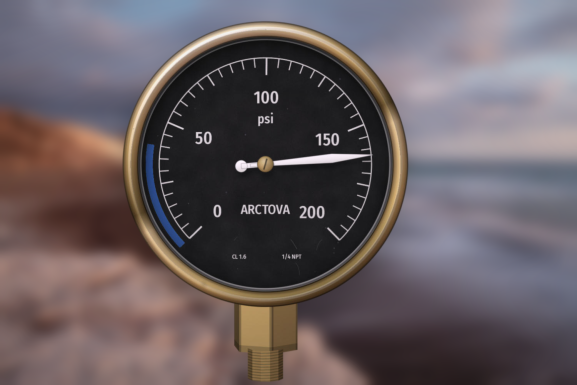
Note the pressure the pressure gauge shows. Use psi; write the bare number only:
162.5
